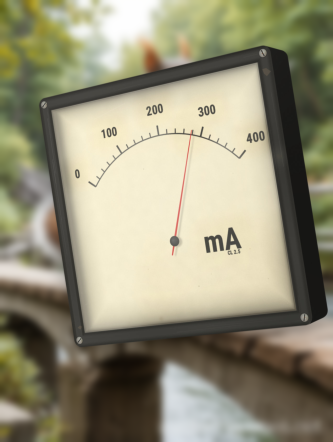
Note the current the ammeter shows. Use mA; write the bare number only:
280
